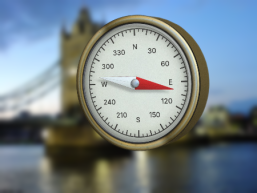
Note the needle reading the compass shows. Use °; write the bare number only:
100
